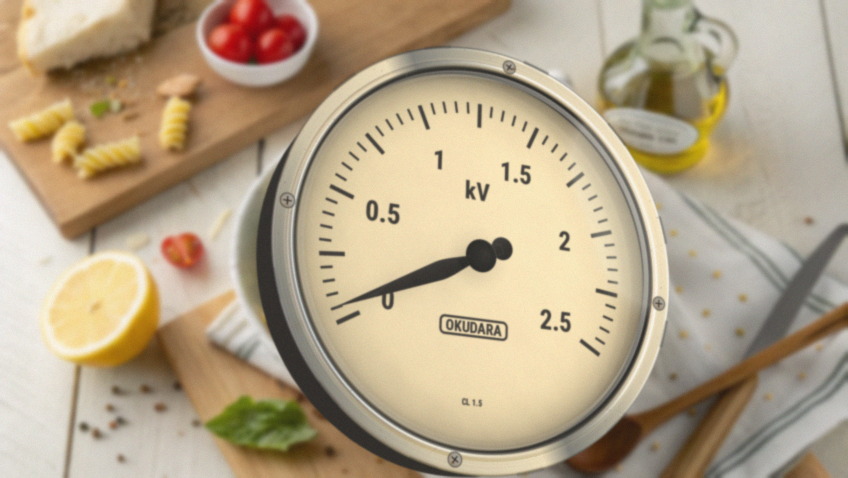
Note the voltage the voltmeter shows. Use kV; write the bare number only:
0.05
